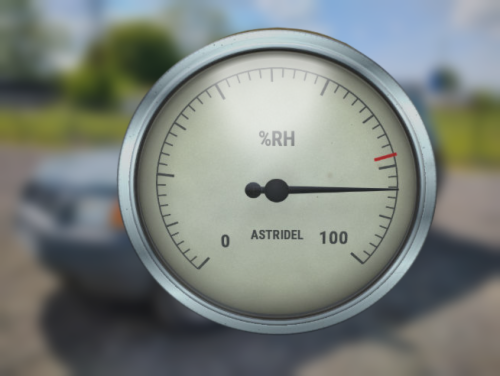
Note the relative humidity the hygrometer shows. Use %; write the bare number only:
84
